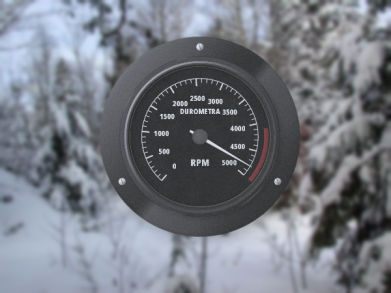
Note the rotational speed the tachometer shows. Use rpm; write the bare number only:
4800
